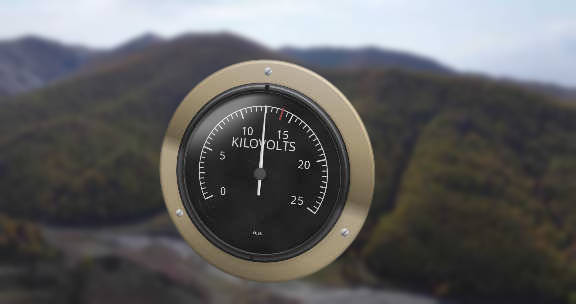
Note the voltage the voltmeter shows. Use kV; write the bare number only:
12.5
